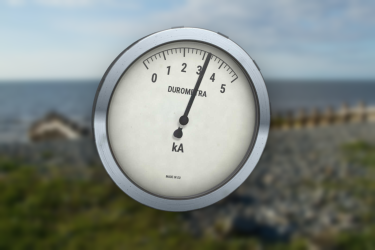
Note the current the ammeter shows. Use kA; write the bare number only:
3.2
